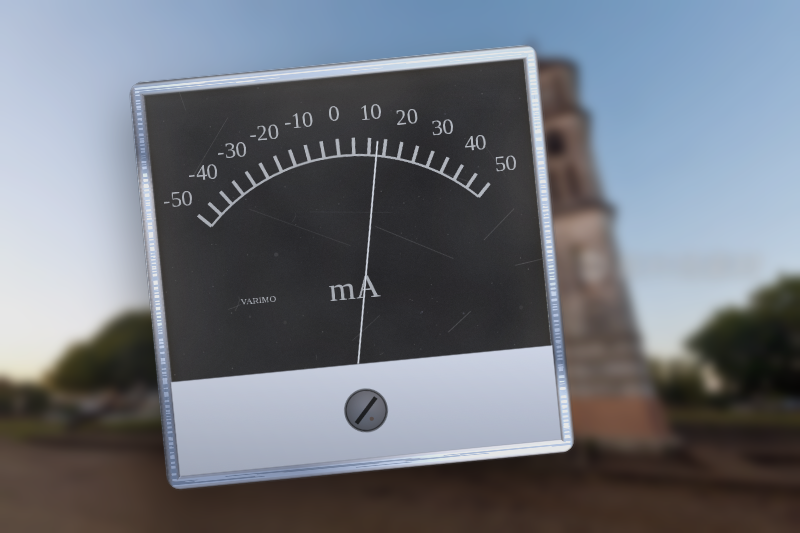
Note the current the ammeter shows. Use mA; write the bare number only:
12.5
